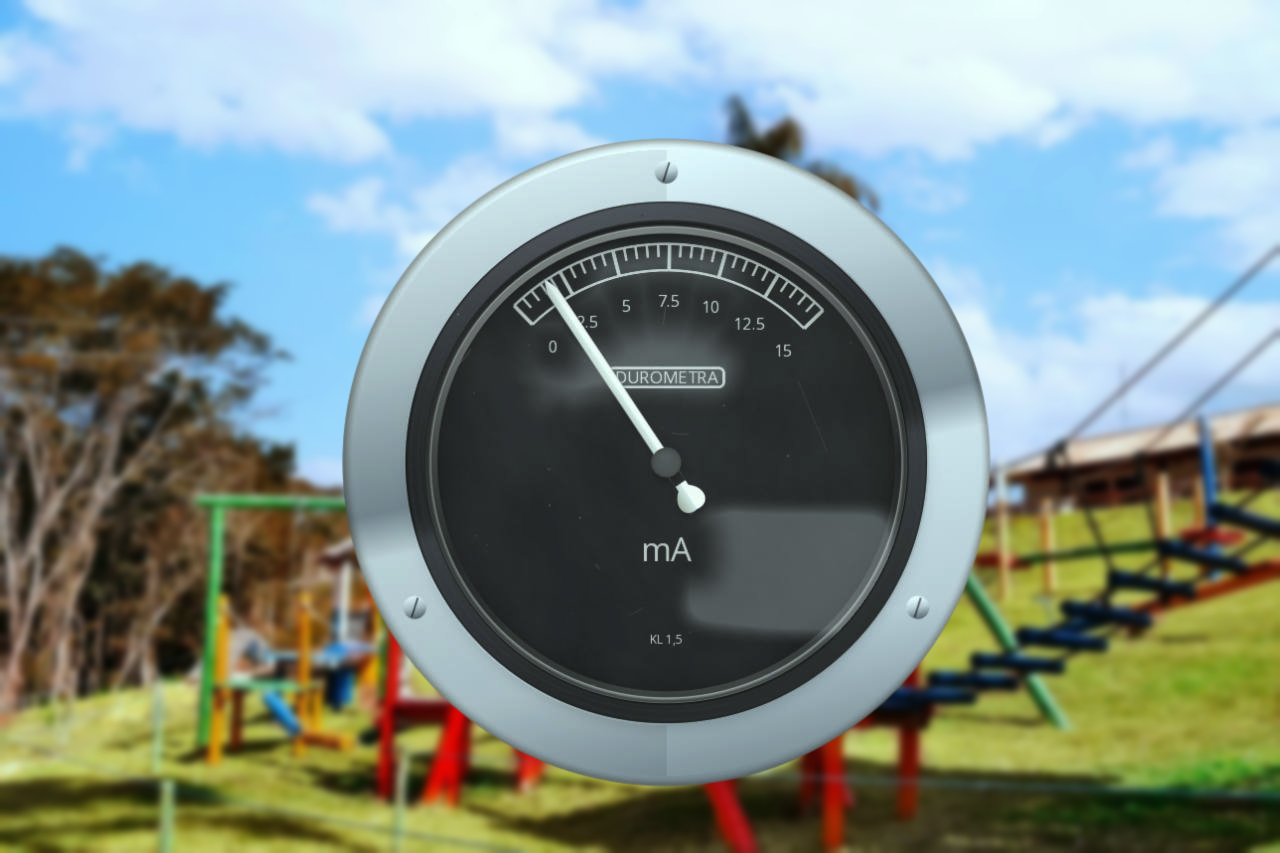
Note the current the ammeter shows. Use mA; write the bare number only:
1.75
